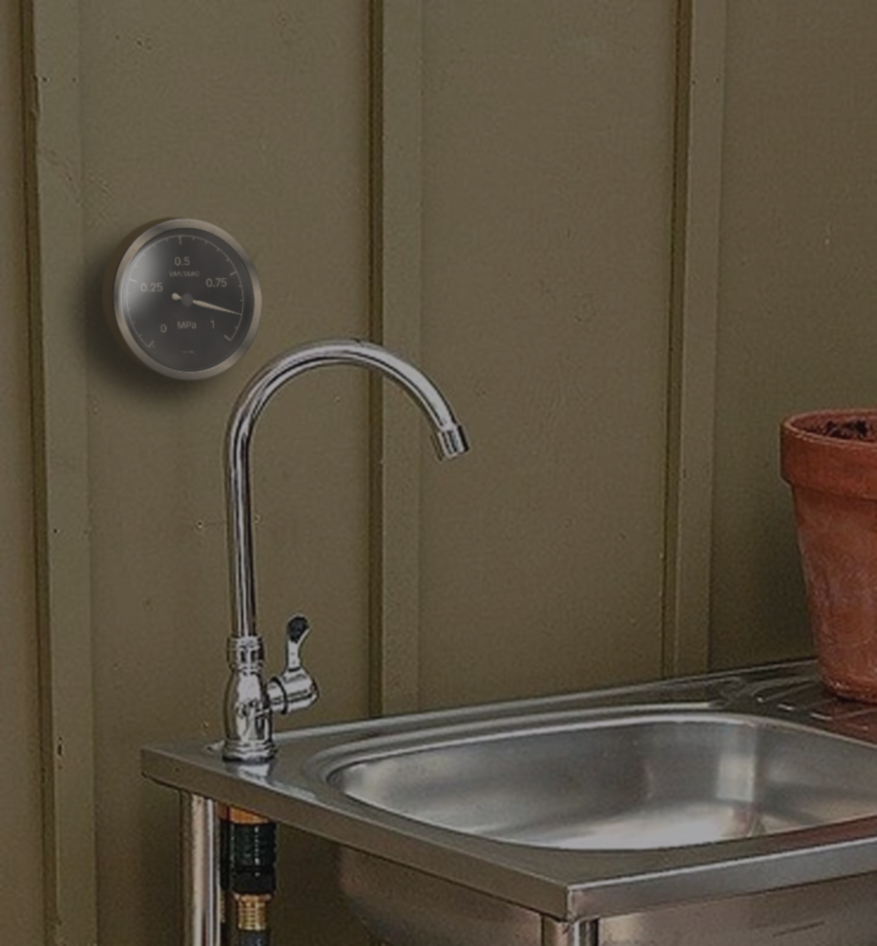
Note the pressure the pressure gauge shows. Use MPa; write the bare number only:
0.9
